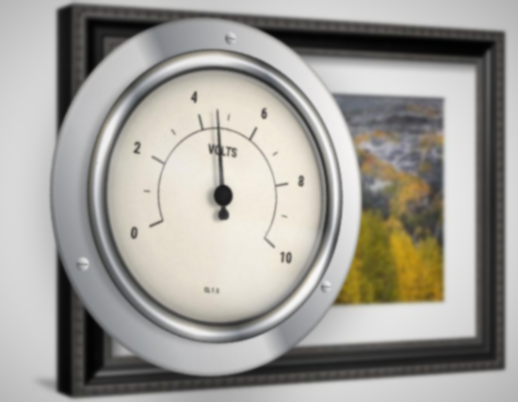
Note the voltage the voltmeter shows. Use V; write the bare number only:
4.5
